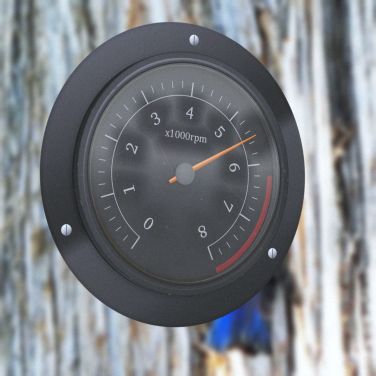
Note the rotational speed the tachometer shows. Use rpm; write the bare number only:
5500
